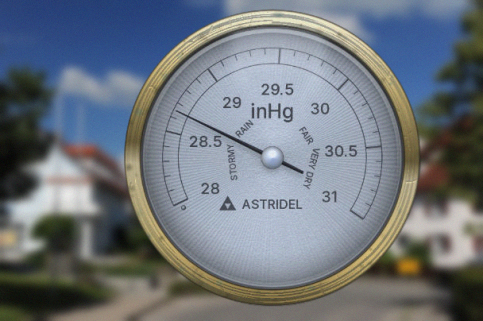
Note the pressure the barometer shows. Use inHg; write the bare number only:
28.65
